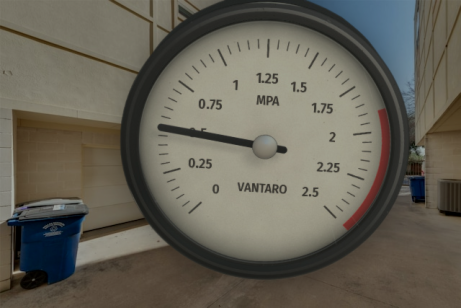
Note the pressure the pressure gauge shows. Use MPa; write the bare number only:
0.5
